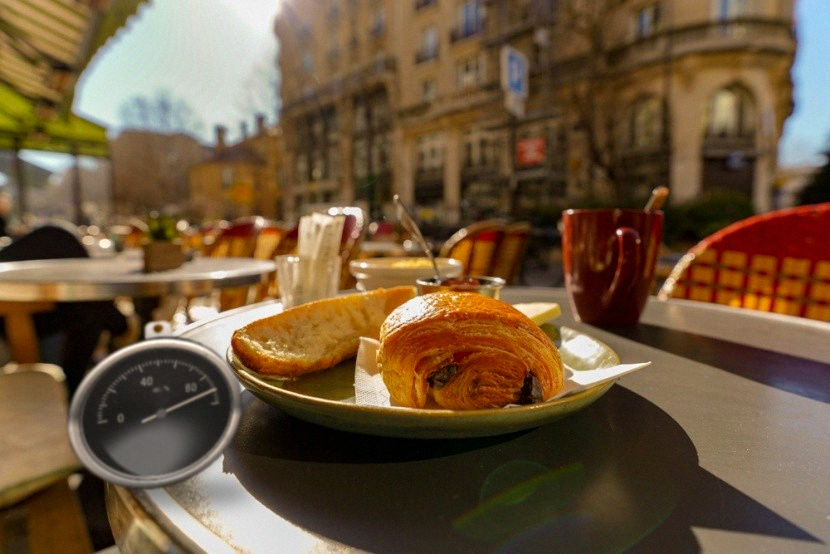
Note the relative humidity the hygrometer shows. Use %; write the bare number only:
90
